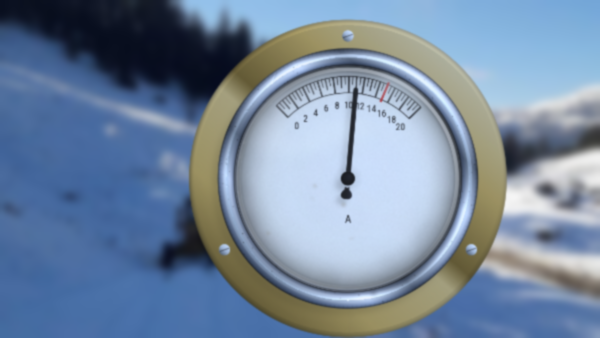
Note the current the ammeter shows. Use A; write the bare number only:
11
